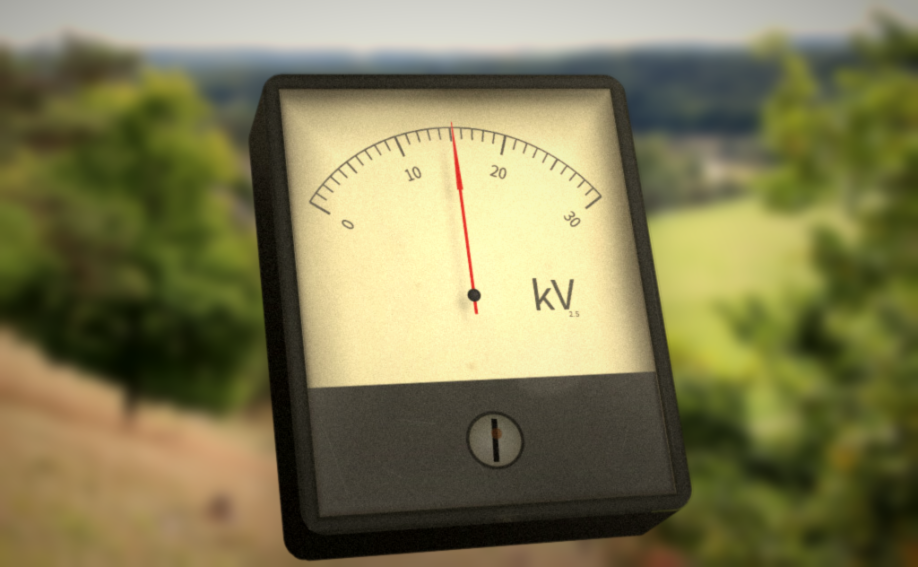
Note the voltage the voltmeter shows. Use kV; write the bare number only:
15
